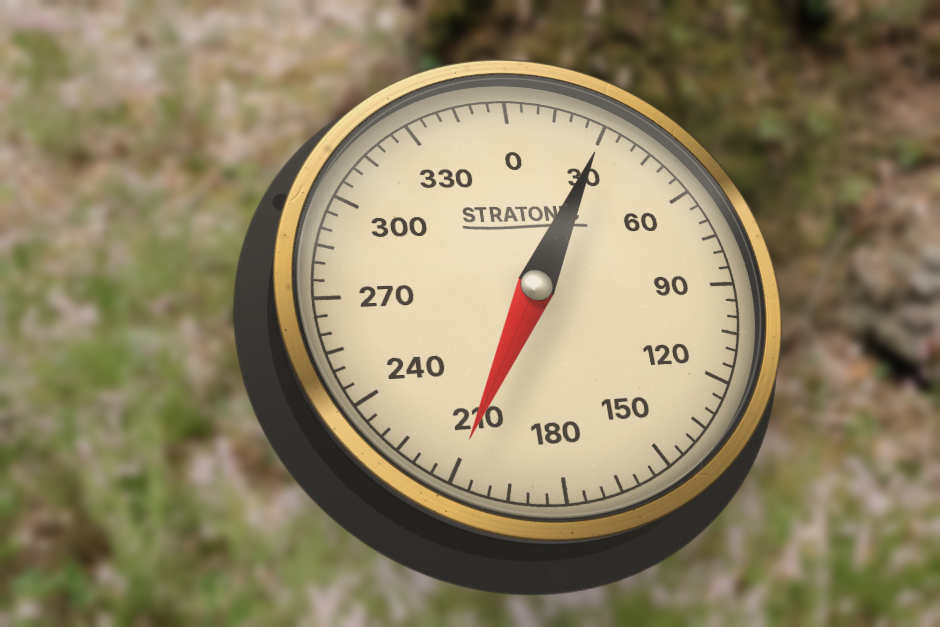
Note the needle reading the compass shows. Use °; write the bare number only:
210
